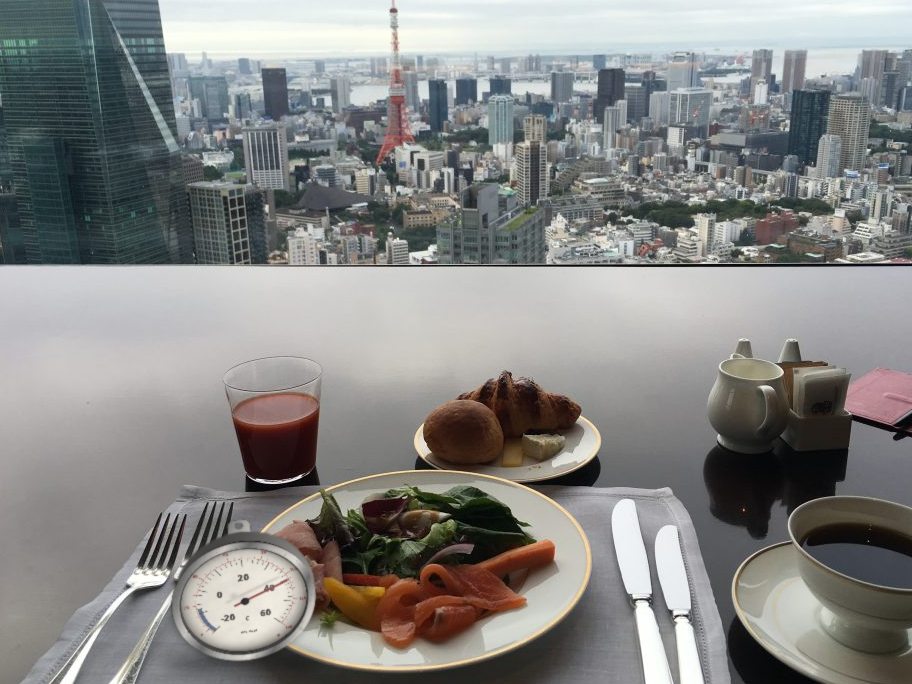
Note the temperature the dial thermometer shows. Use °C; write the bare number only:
40
